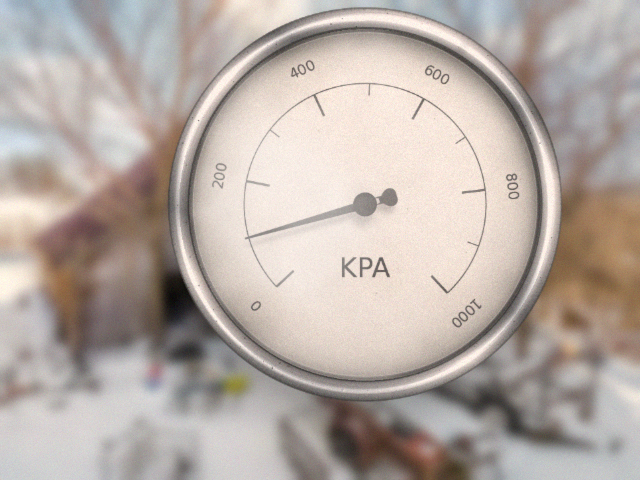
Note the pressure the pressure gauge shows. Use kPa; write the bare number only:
100
